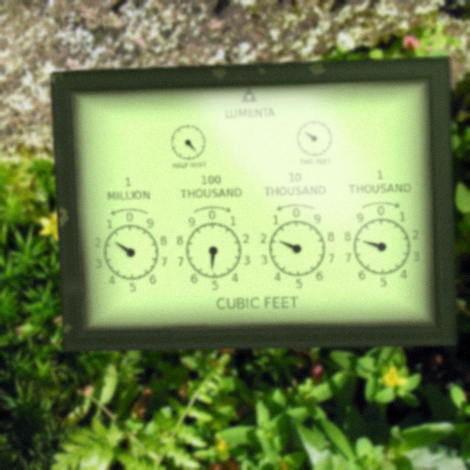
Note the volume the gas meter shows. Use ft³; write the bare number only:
151800
